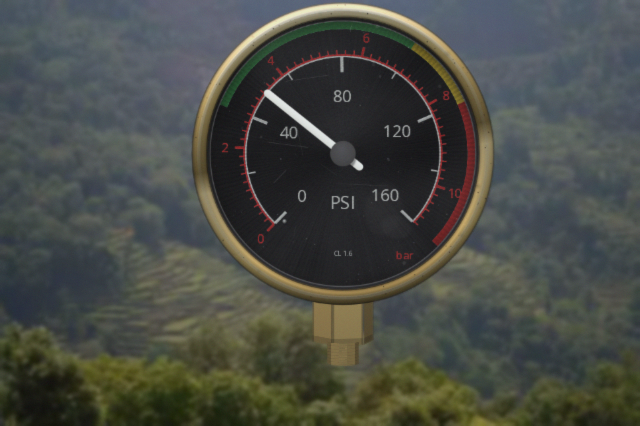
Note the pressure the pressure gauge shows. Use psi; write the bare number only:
50
